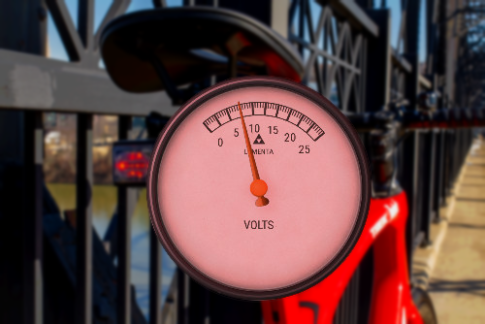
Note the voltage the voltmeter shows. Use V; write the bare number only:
7.5
